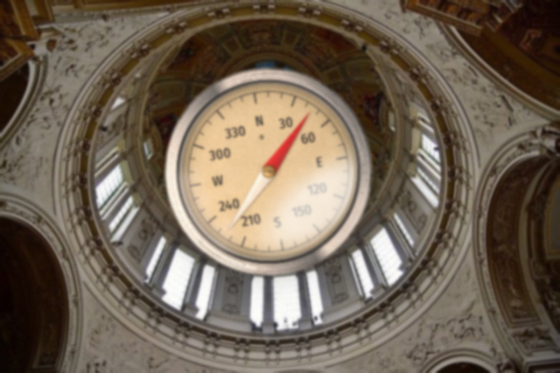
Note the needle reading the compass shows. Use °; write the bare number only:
45
